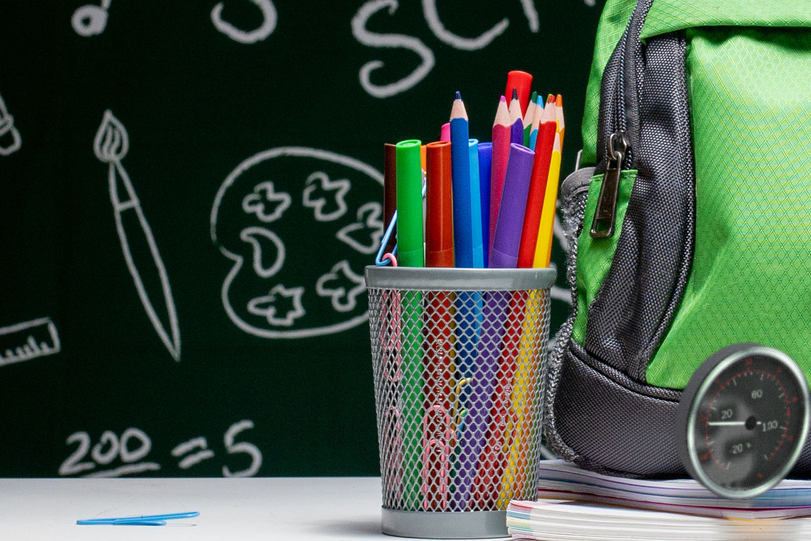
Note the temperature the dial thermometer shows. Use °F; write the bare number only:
12
